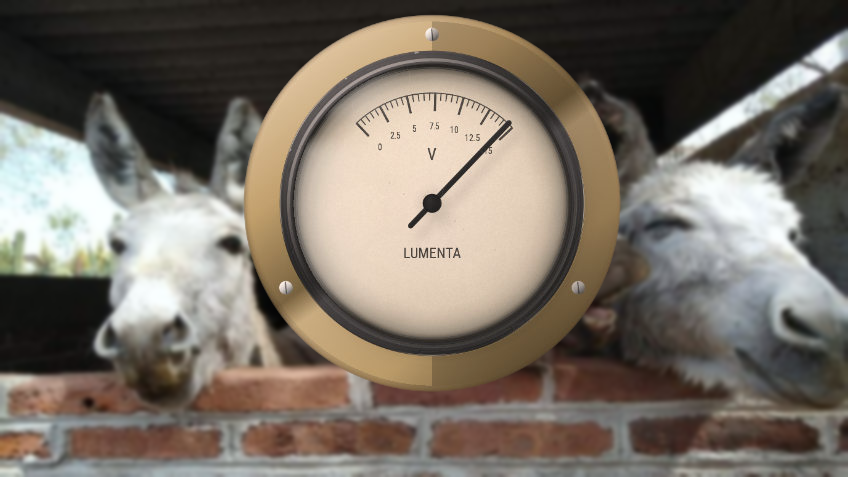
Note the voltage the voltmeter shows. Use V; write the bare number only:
14.5
